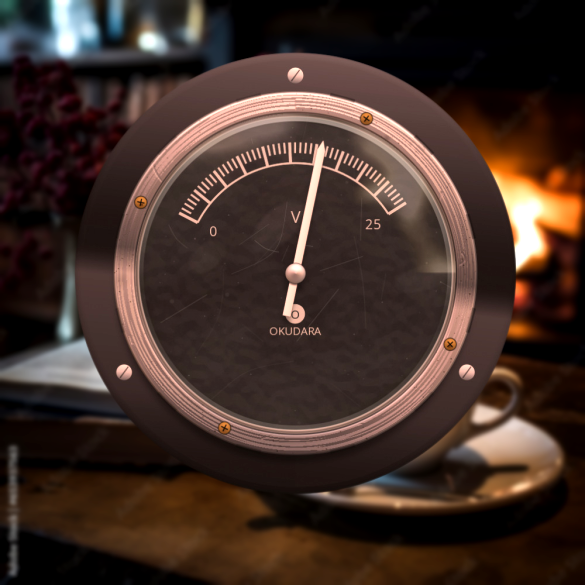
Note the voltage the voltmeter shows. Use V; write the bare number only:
15.5
